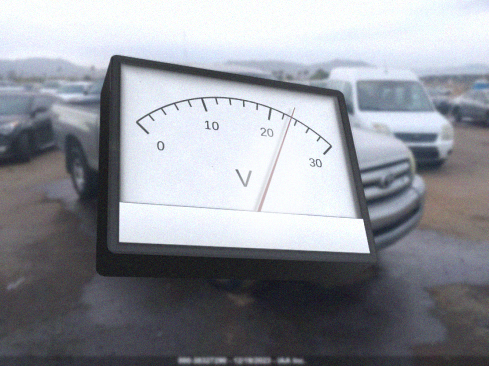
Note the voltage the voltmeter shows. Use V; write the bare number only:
23
